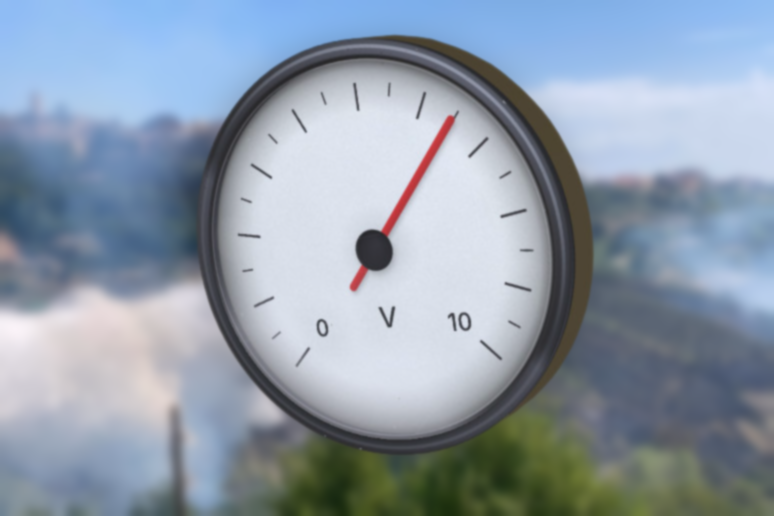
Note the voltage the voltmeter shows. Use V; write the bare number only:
6.5
